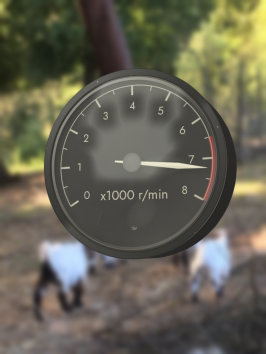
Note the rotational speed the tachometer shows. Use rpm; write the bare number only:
7250
